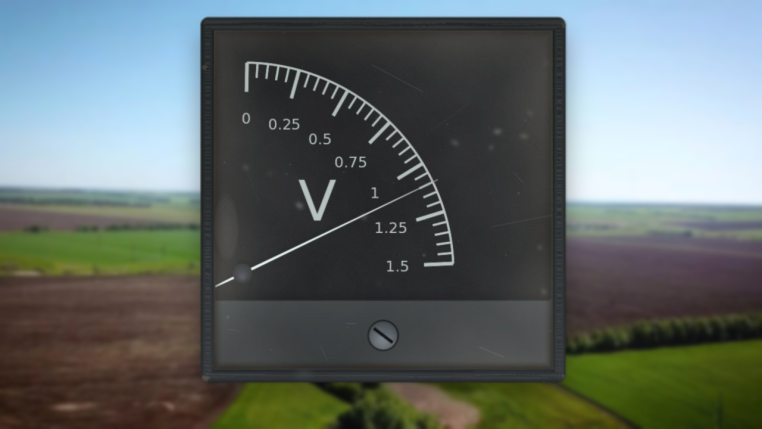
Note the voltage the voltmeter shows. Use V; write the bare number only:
1.1
